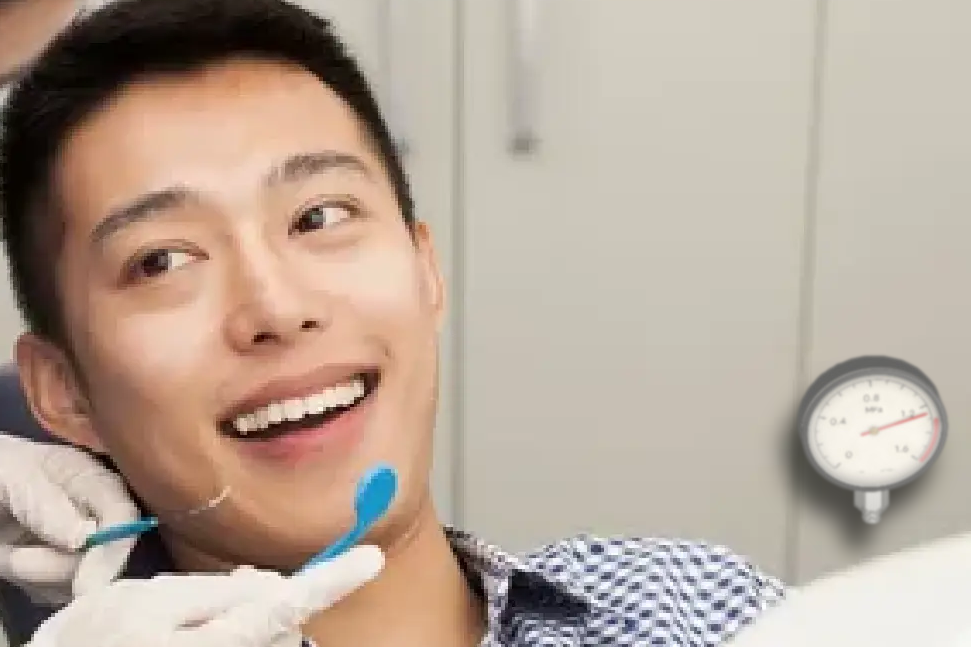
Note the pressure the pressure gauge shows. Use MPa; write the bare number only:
1.25
